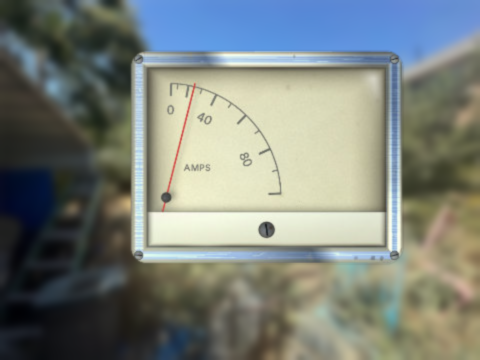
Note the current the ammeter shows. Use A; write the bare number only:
25
